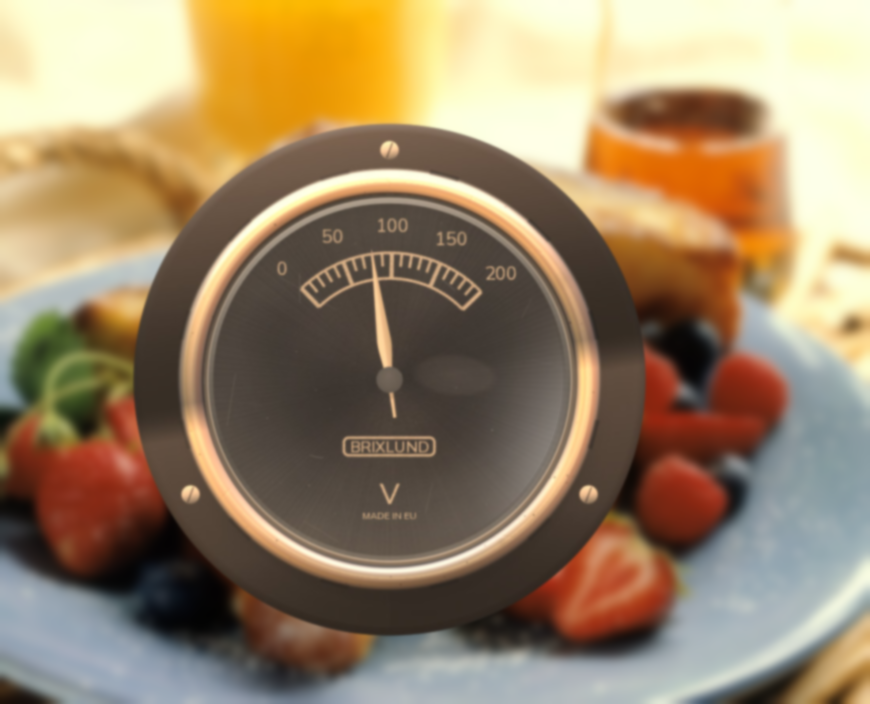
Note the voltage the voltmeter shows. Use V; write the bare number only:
80
